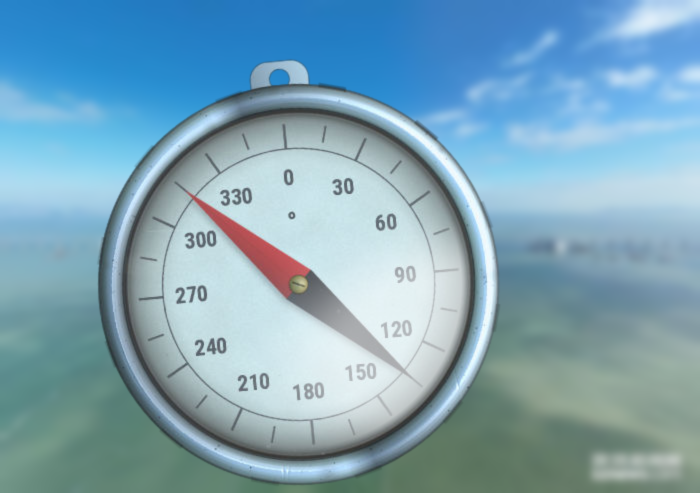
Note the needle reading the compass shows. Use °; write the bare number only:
315
